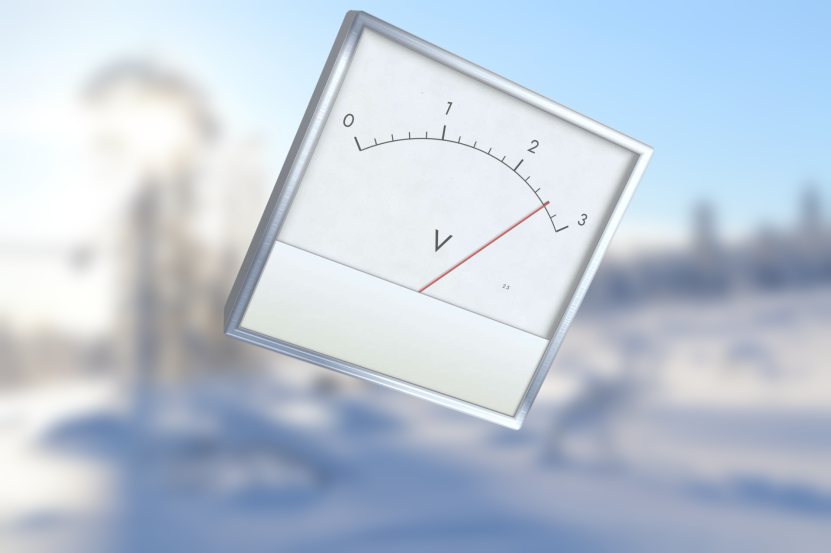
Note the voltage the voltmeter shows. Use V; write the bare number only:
2.6
